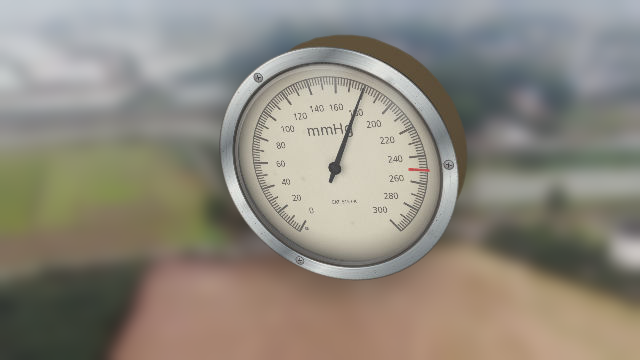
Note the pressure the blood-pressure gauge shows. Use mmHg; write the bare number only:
180
